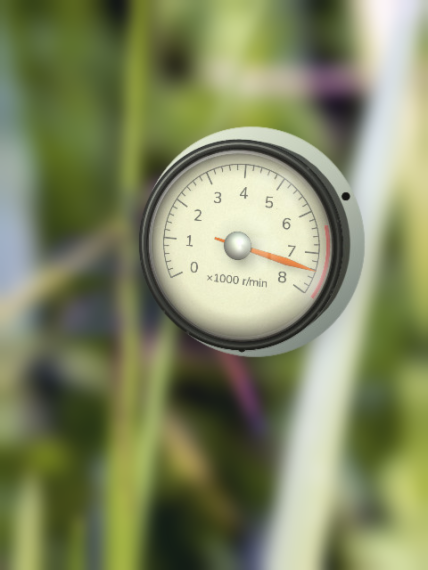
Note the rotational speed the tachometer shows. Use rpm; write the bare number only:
7400
